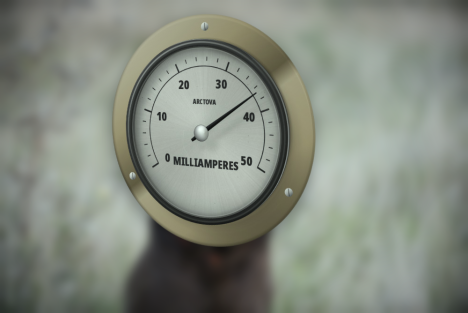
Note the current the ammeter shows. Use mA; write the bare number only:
37
